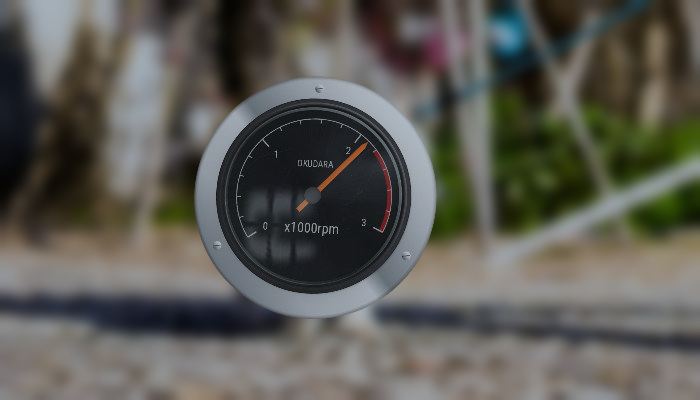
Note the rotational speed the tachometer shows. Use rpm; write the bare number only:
2100
